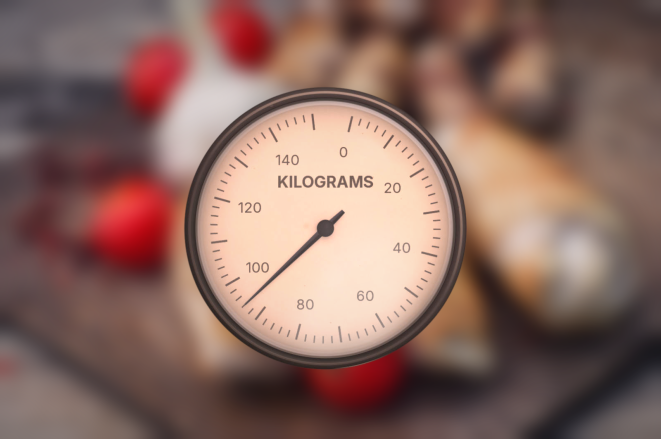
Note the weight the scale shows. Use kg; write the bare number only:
94
